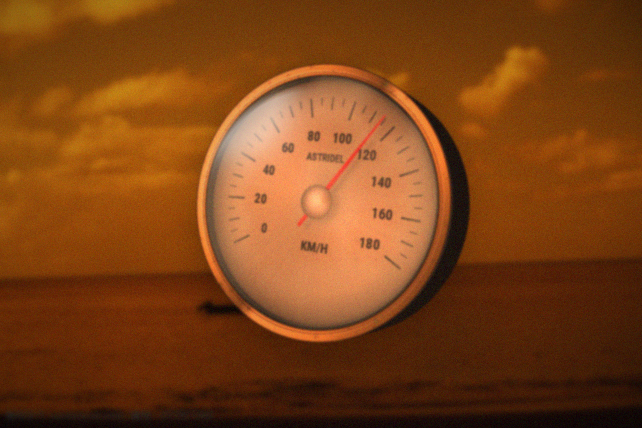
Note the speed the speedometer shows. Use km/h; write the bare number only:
115
